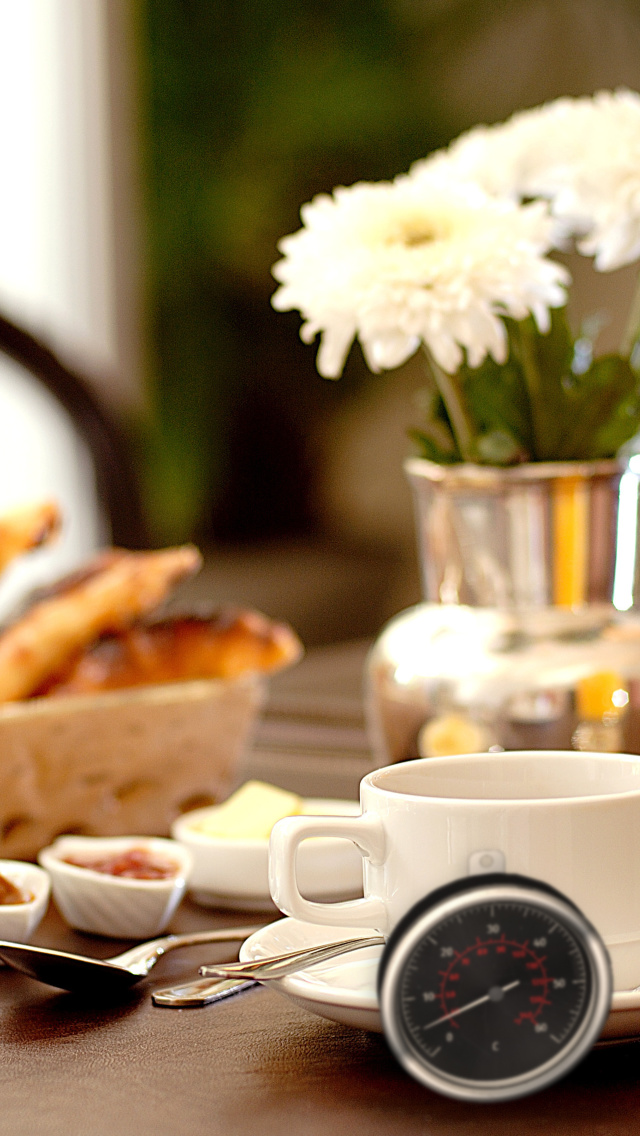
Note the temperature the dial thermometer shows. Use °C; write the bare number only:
5
